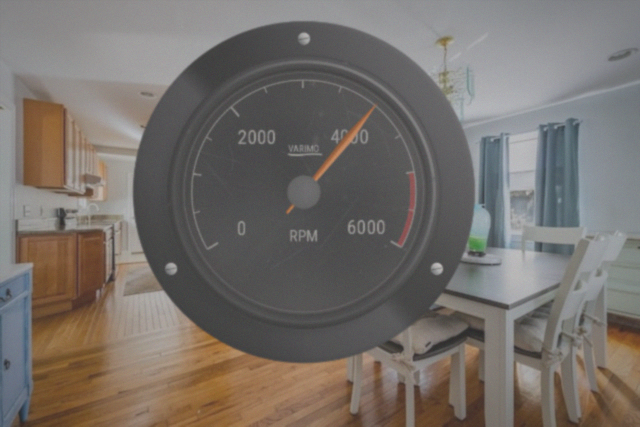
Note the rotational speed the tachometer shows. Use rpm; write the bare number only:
4000
